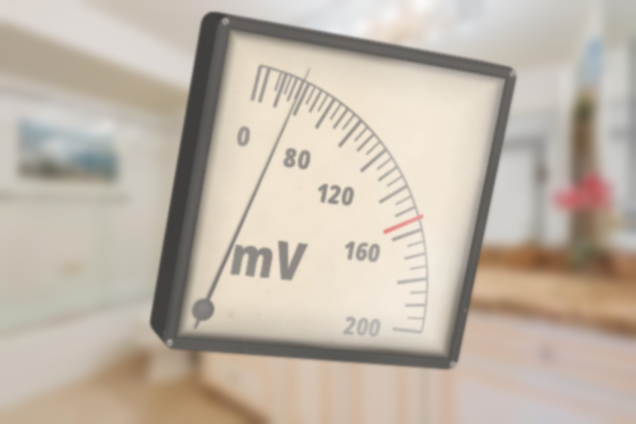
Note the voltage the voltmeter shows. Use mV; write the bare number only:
55
